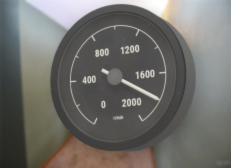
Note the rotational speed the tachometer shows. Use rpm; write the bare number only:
1800
